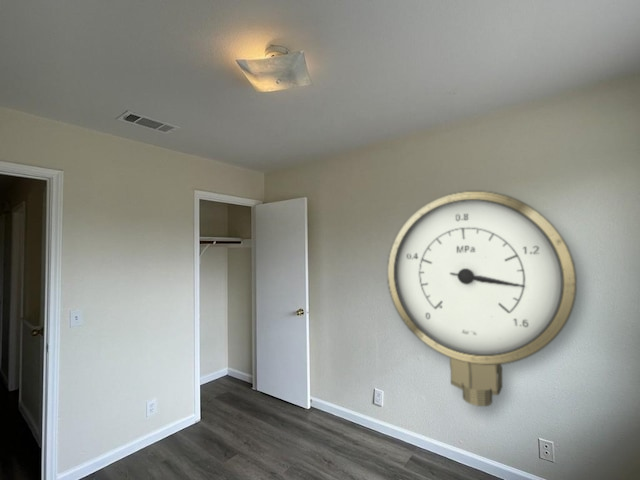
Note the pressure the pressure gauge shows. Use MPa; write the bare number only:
1.4
